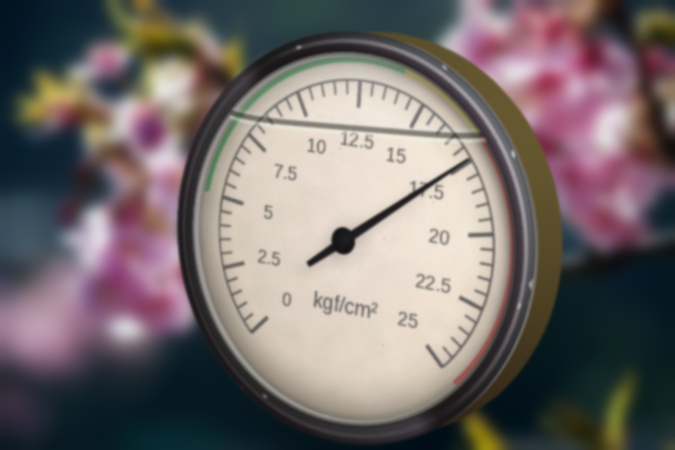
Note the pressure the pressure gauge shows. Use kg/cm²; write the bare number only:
17.5
